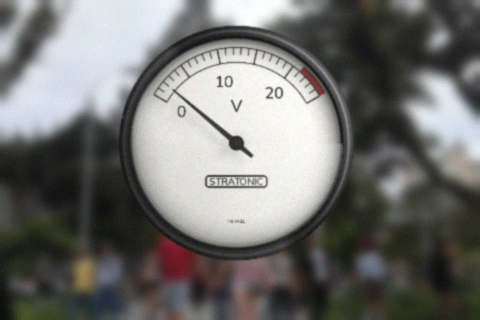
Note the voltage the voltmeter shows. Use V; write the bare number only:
2
